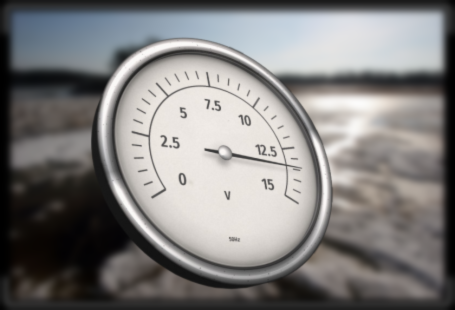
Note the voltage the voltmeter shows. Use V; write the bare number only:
13.5
